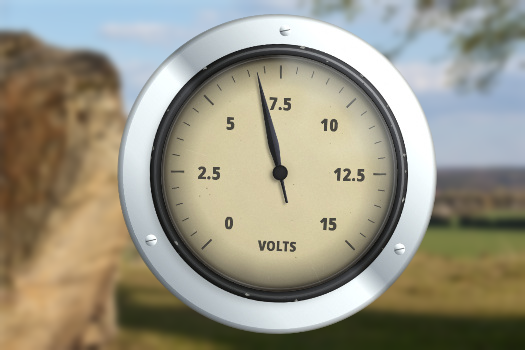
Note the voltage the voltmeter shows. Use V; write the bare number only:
6.75
